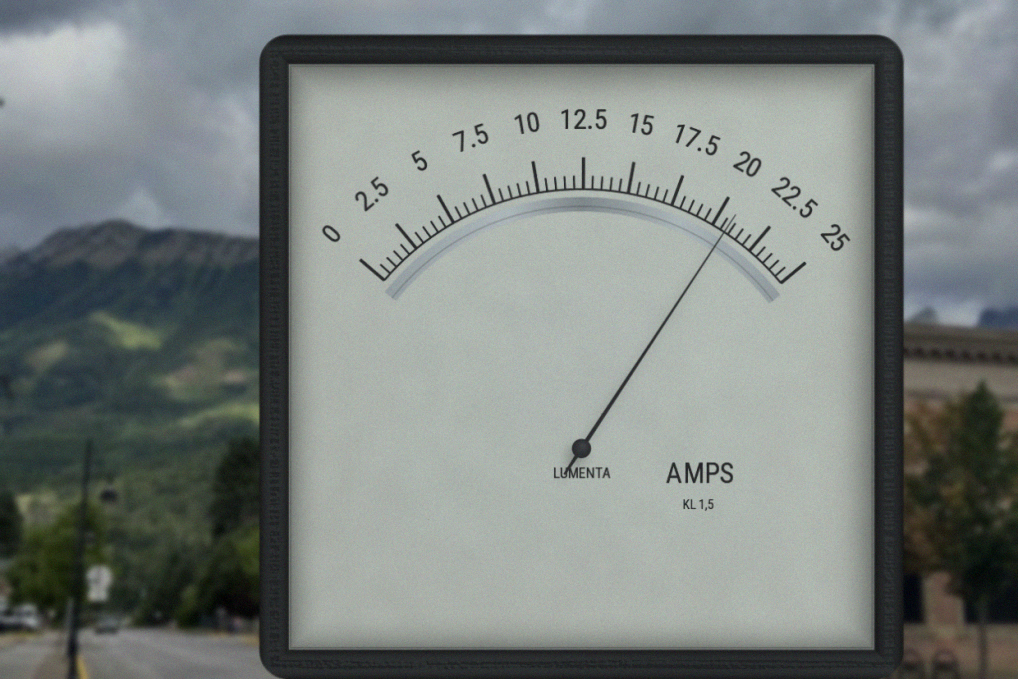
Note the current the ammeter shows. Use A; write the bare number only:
20.75
